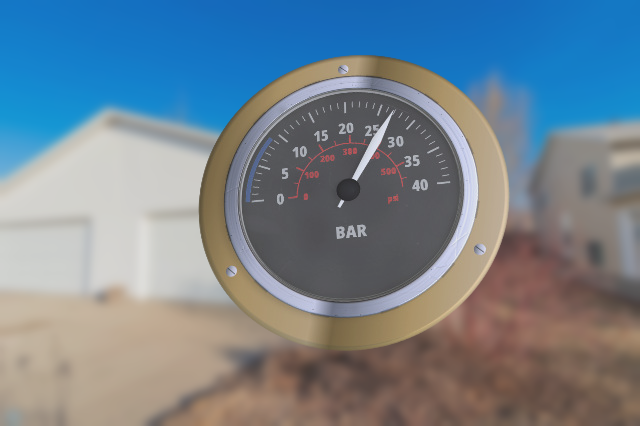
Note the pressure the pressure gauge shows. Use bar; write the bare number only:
27
